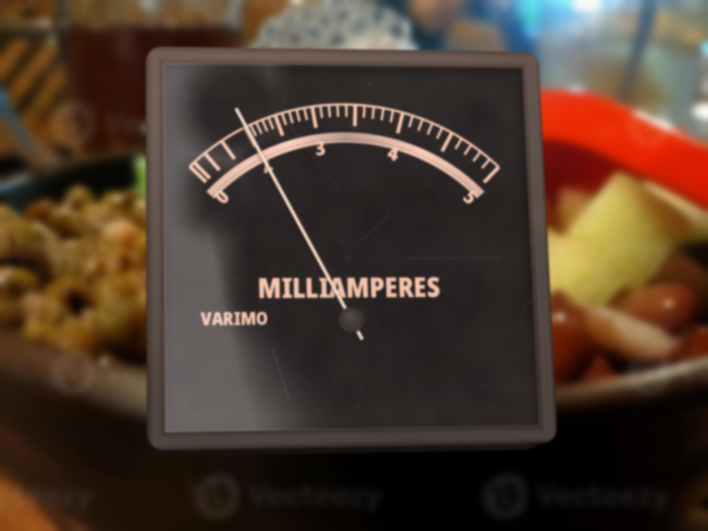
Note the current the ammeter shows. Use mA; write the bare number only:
2
